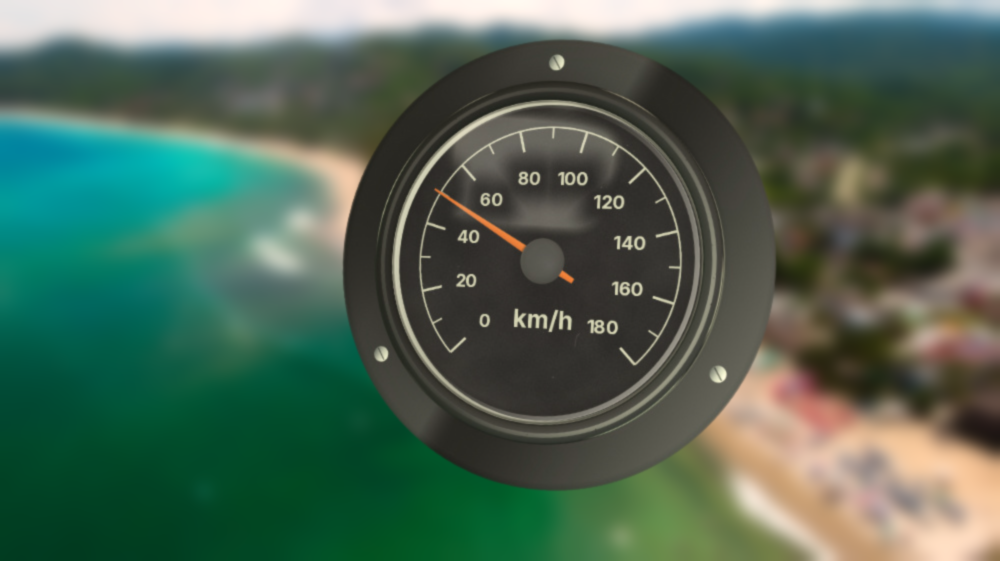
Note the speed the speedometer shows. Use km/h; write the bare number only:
50
